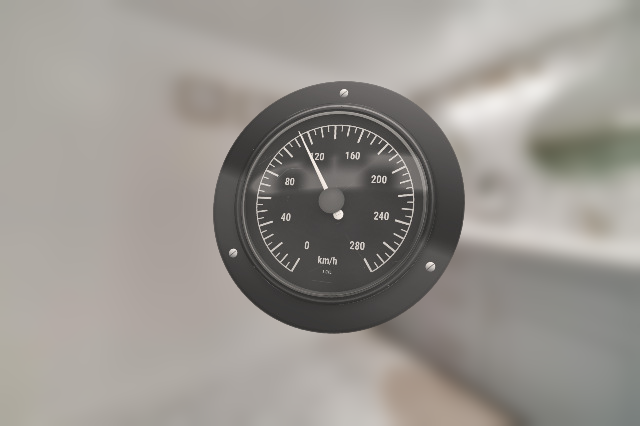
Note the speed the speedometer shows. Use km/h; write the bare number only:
115
